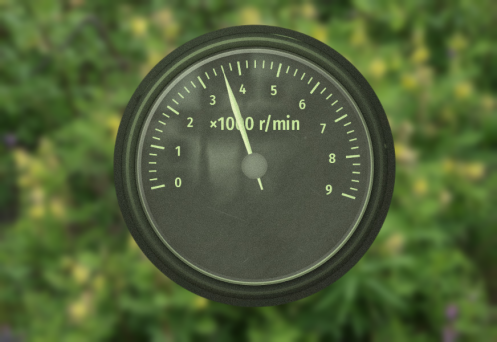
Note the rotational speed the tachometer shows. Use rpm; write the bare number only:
3600
